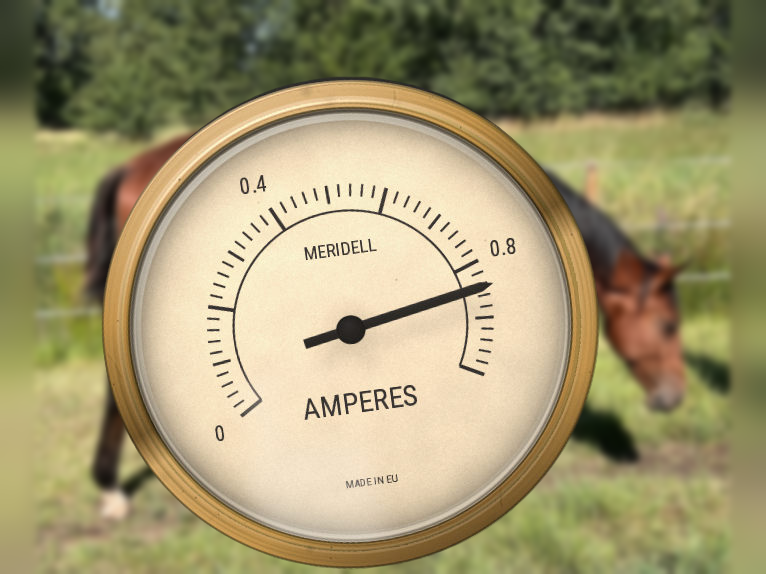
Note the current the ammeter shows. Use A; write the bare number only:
0.84
